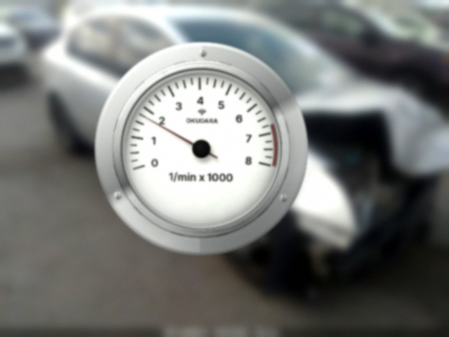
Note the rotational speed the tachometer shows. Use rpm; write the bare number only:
1750
